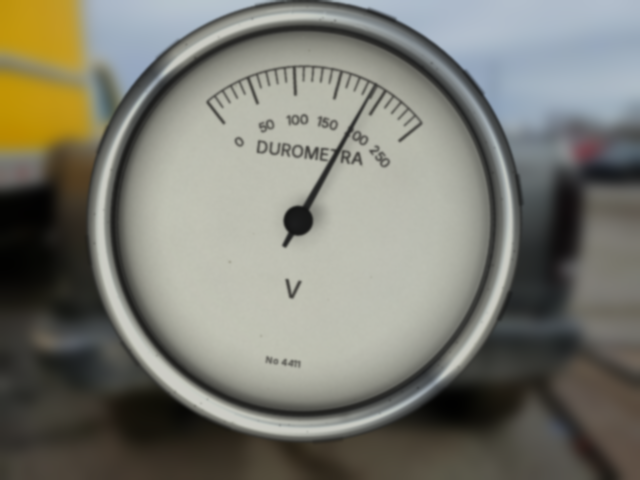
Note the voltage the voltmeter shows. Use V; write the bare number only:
190
